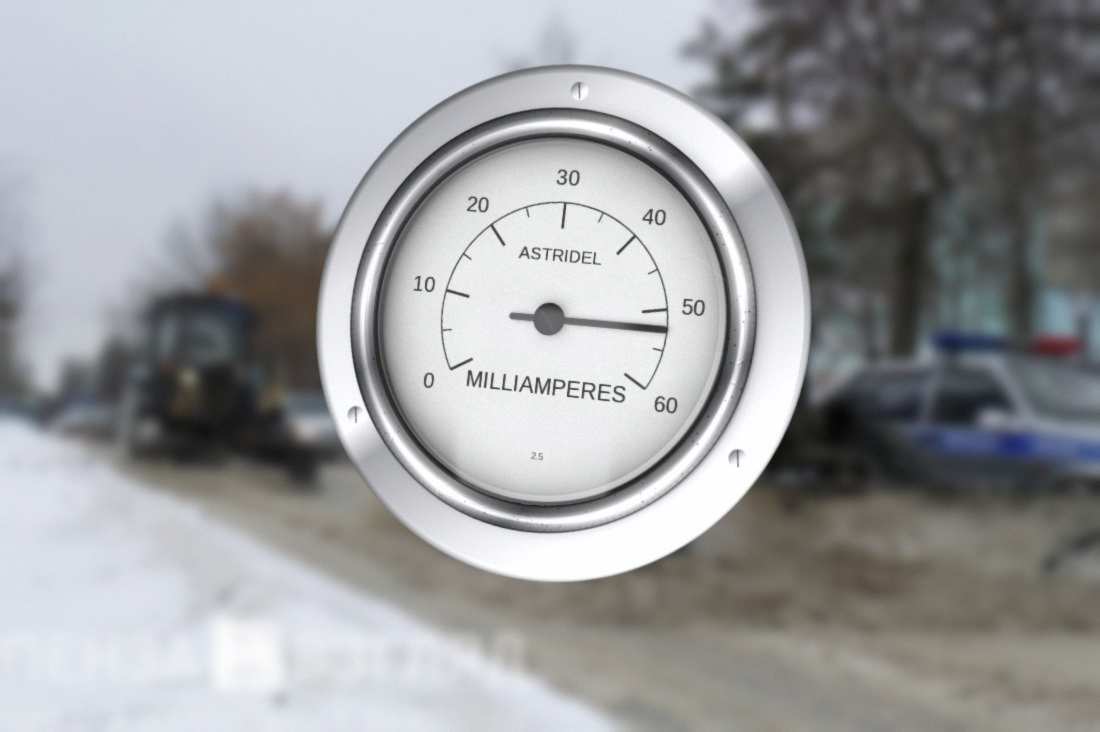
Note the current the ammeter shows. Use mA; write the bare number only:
52.5
